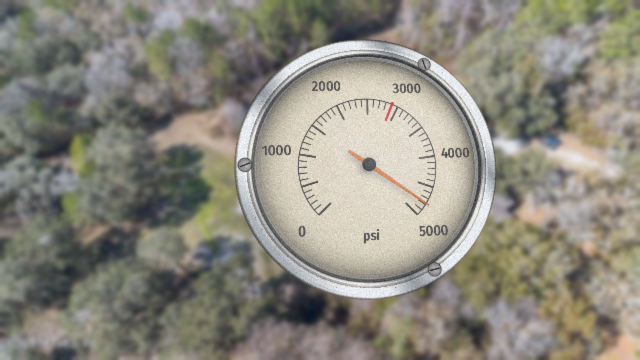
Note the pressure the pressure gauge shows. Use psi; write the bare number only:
4800
